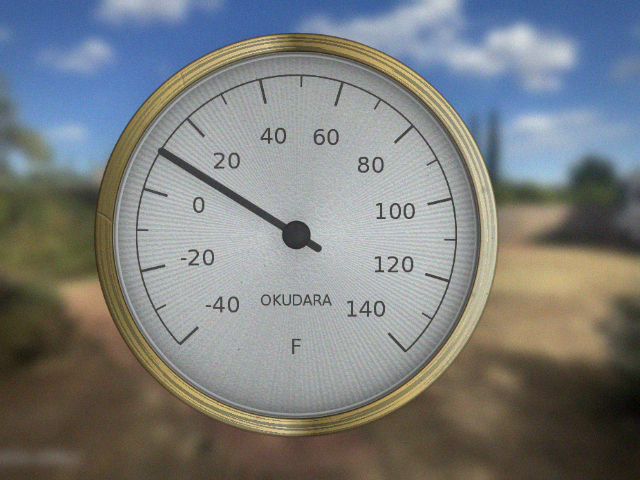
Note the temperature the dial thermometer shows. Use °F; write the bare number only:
10
